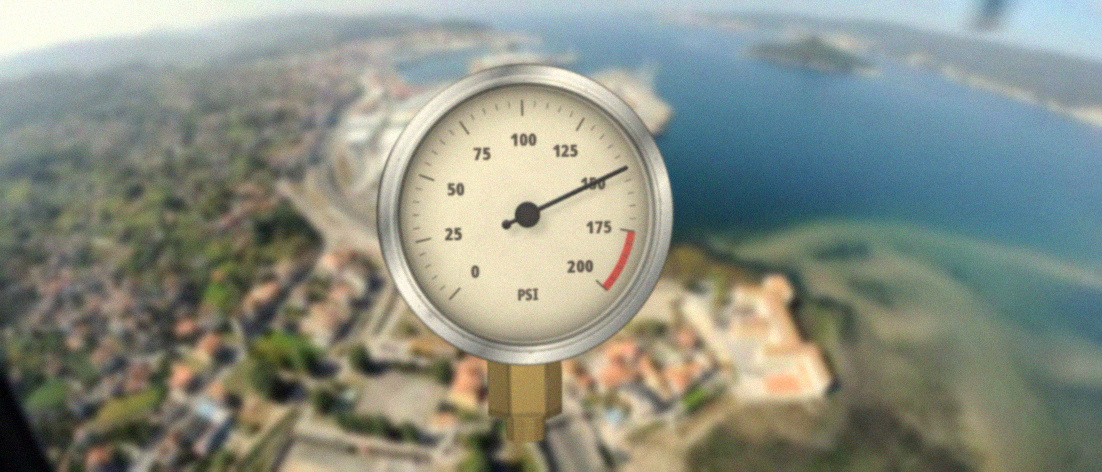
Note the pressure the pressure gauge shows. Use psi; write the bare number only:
150
